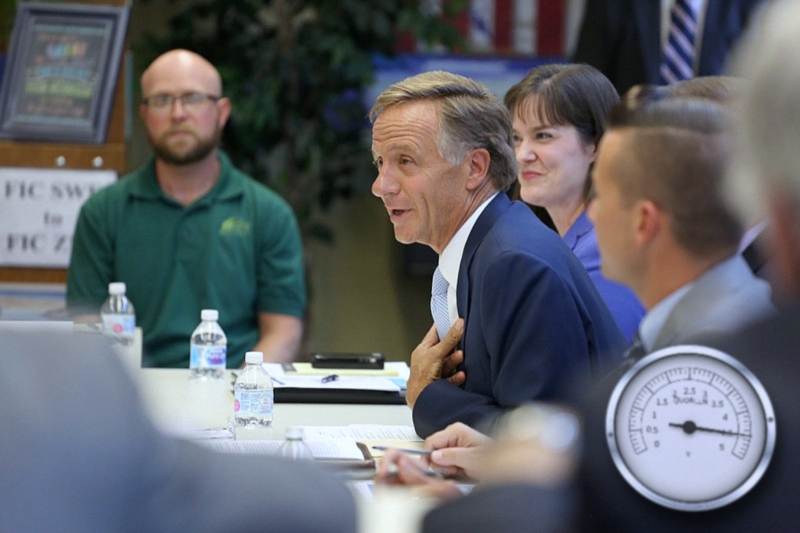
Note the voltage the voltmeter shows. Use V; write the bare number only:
4.5
